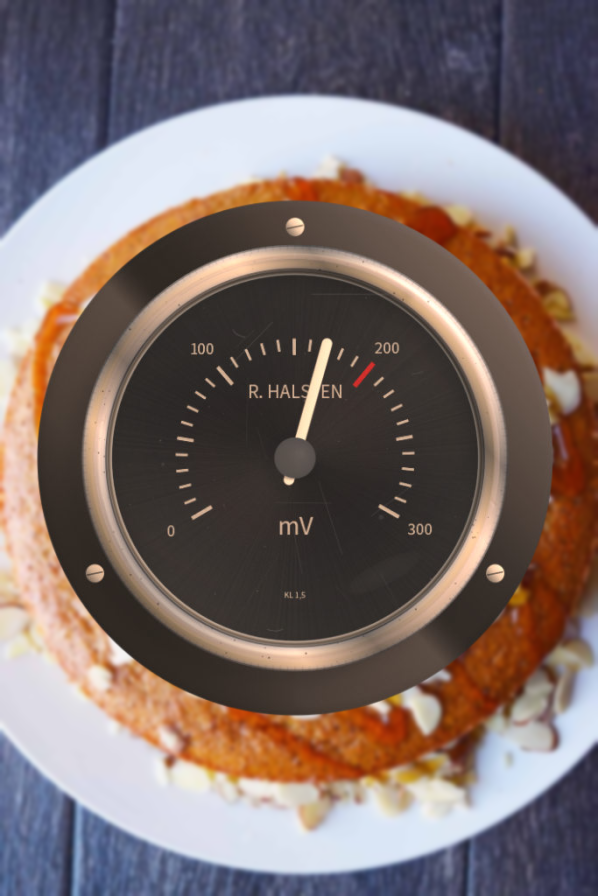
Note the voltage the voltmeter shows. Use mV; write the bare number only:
170
